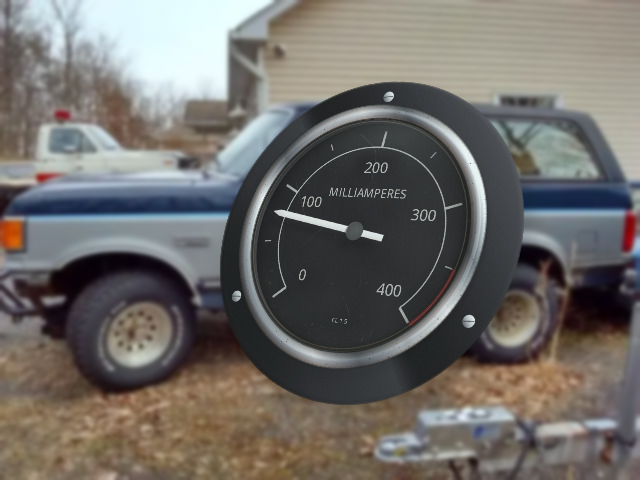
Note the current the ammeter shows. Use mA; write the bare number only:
75
